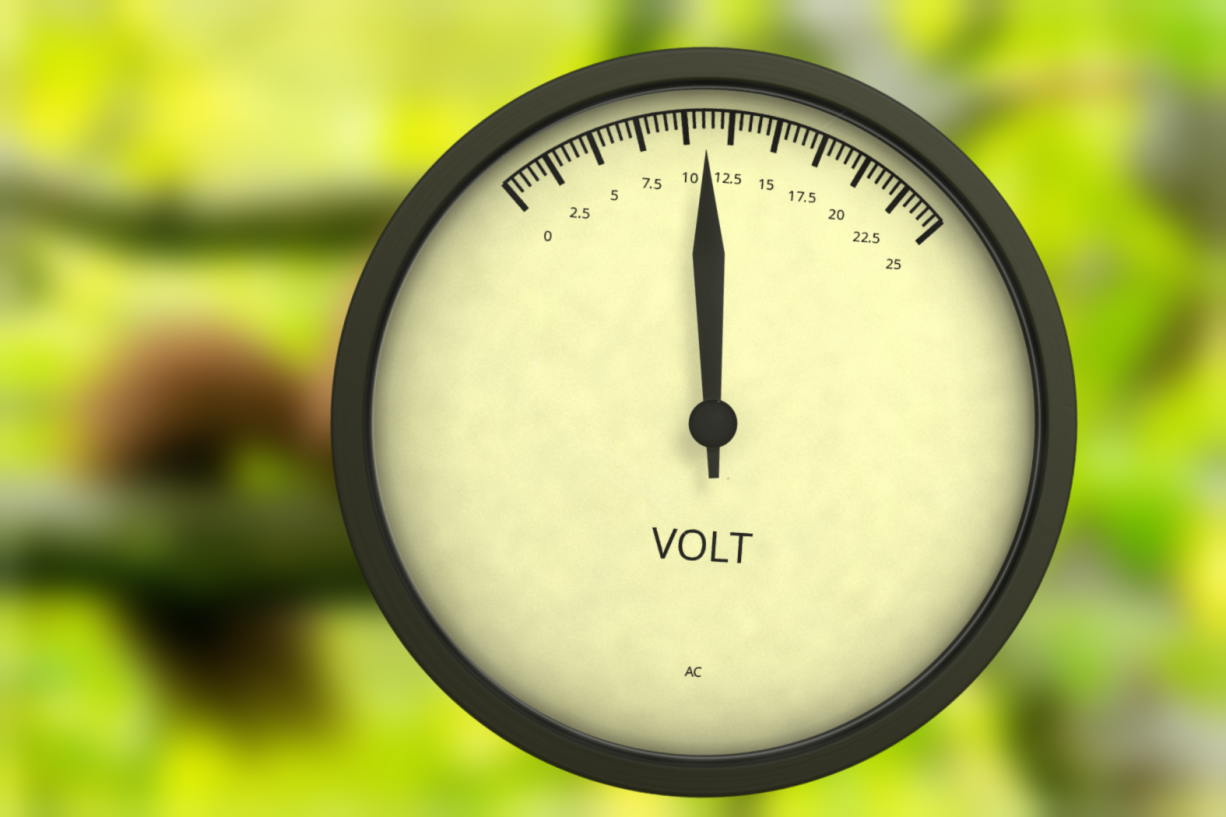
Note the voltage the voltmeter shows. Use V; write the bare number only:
11
